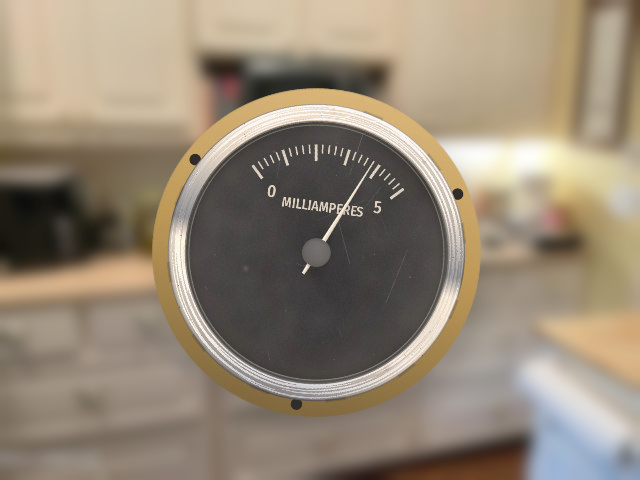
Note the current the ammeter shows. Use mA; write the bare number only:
3.8
